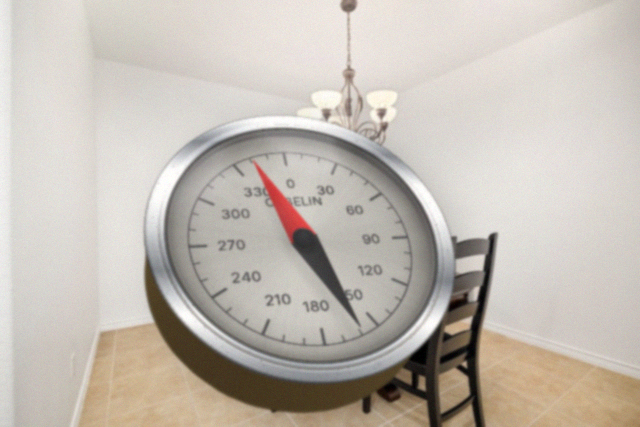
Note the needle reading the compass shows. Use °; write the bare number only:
340
